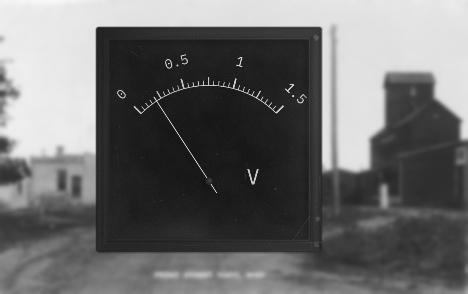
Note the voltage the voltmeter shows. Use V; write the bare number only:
0.2
